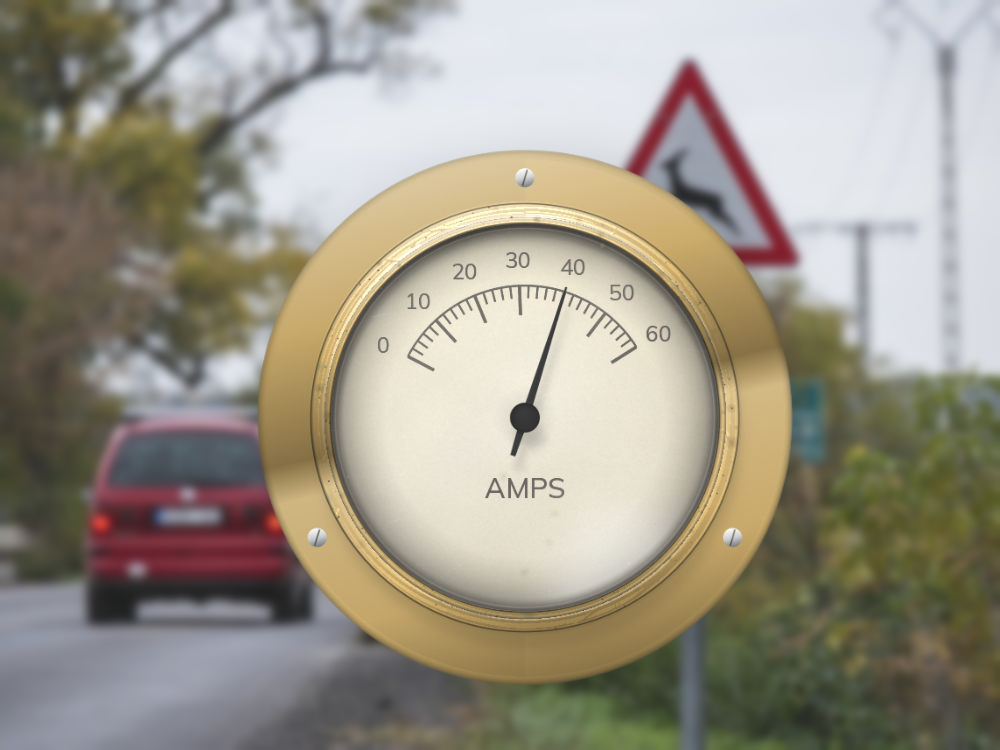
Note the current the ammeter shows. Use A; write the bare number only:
40
